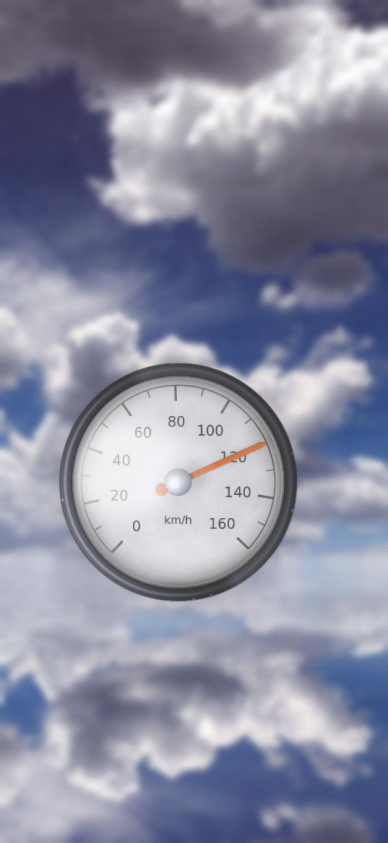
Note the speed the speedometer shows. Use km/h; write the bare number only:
120
